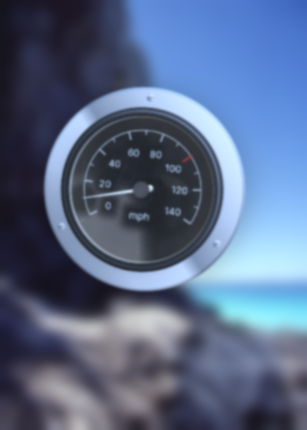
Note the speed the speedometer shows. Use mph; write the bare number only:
10
